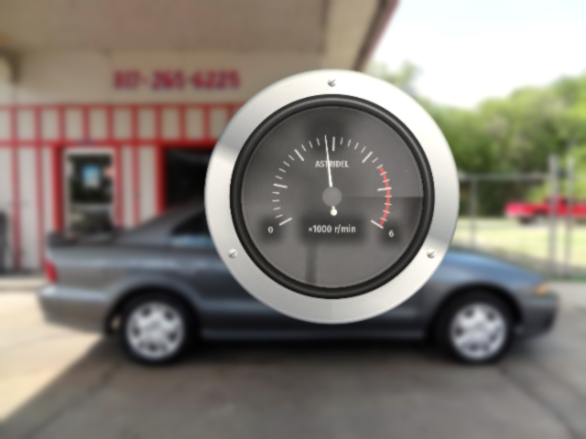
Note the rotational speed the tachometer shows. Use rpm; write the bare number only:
2800
